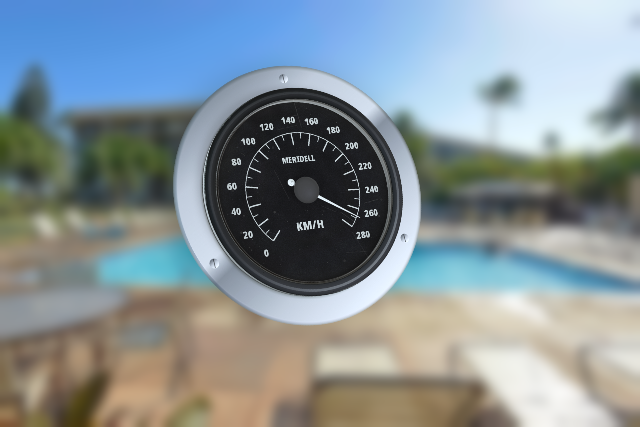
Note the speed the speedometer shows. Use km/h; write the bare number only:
270
